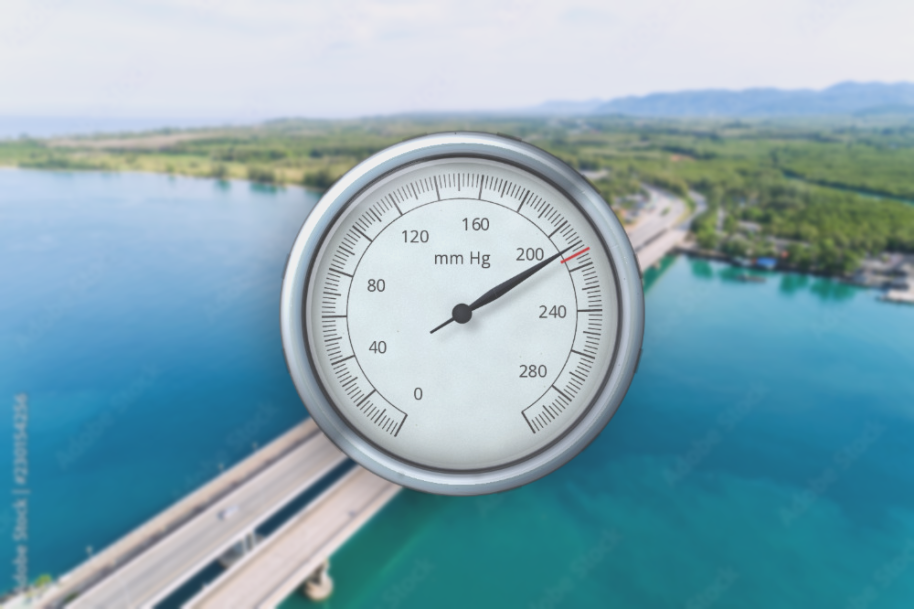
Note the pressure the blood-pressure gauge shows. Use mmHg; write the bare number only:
210
